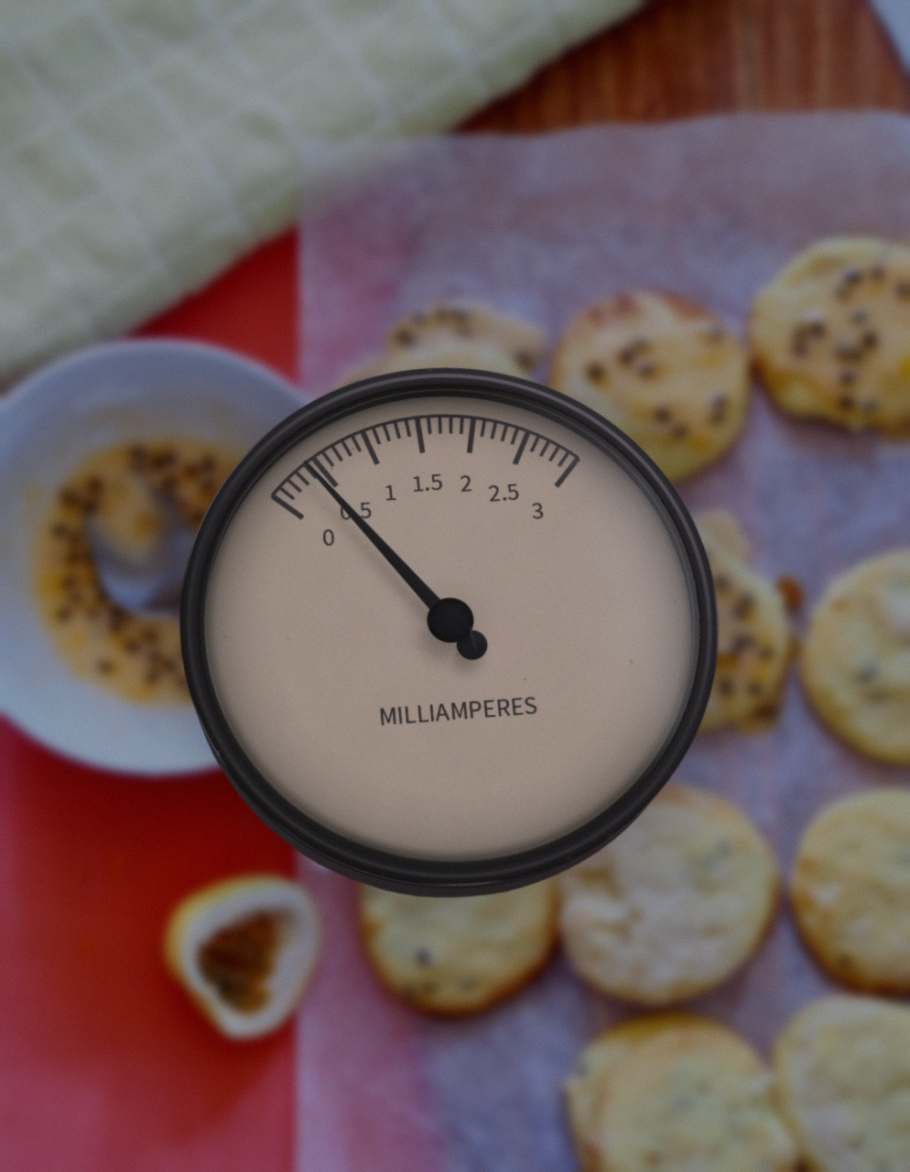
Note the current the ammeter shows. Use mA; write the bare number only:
0.4
